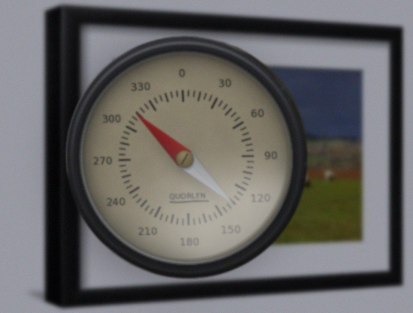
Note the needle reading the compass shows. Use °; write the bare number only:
315
